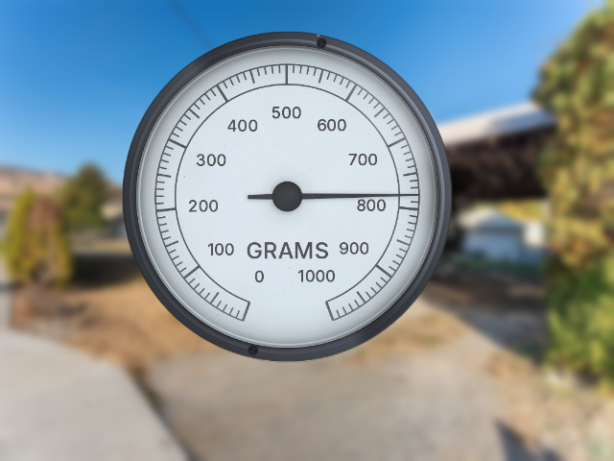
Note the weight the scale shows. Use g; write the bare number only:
780
